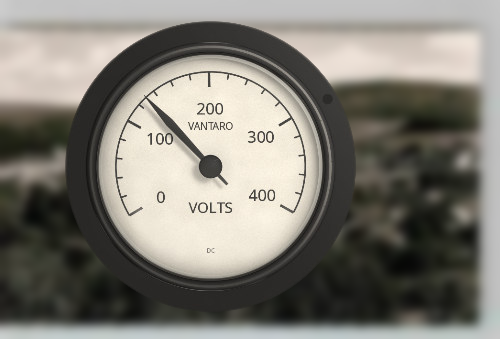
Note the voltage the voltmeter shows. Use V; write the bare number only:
130
